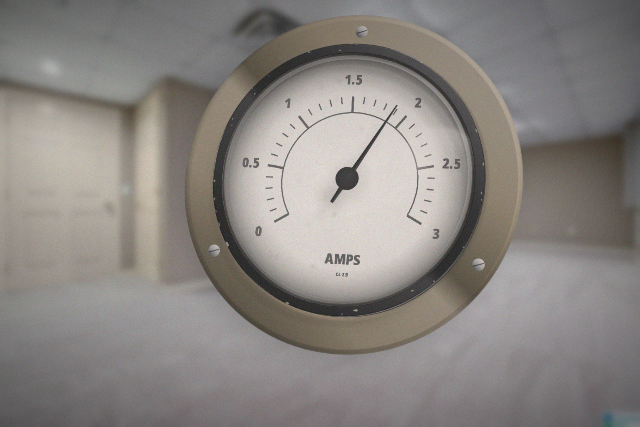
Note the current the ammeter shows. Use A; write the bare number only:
1.9
